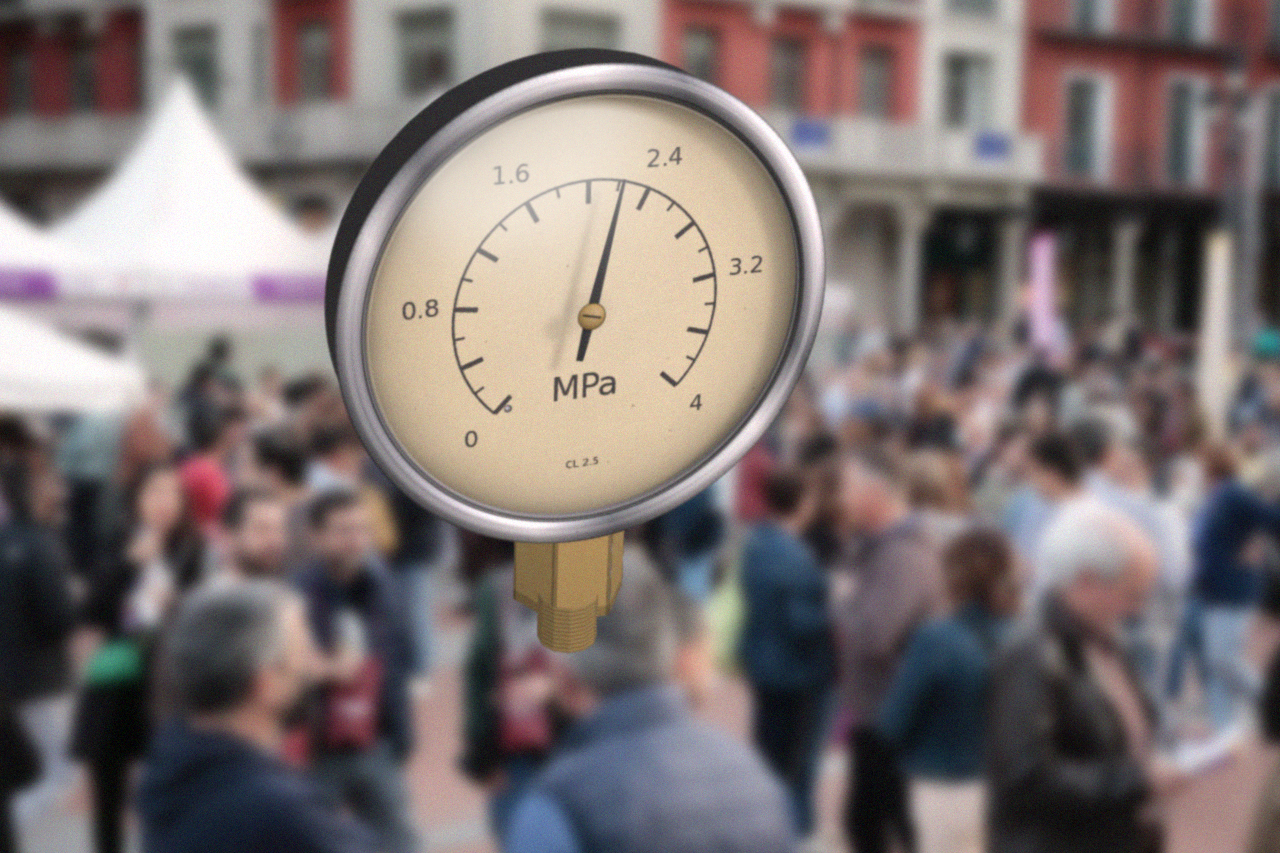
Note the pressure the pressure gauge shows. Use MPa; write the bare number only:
2.2
